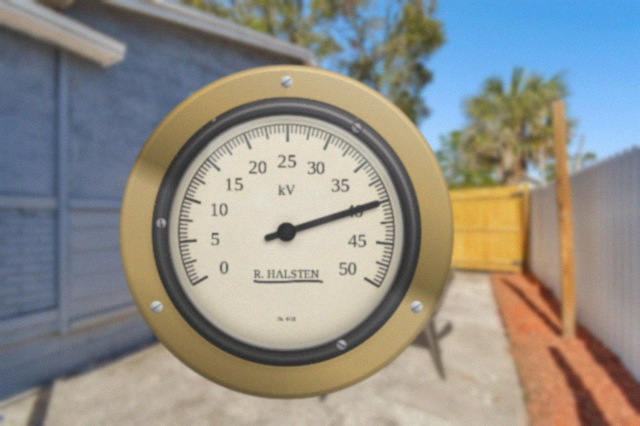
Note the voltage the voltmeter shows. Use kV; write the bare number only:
40
